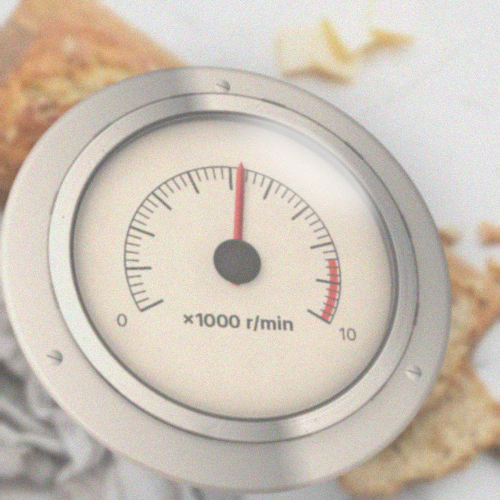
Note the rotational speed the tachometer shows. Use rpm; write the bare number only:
5200
